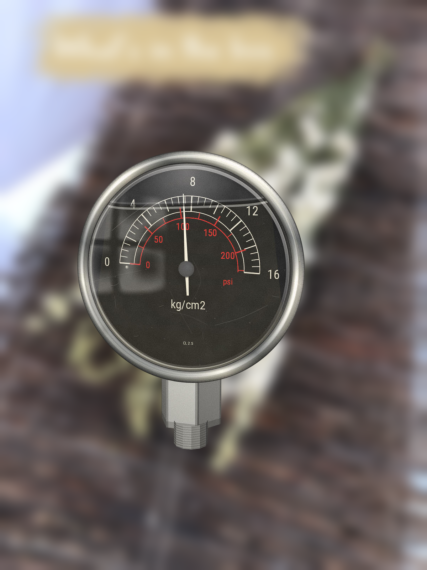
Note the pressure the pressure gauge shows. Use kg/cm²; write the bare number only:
7.5
